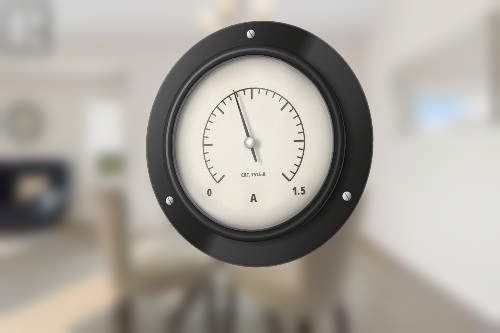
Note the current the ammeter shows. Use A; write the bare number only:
0.65
